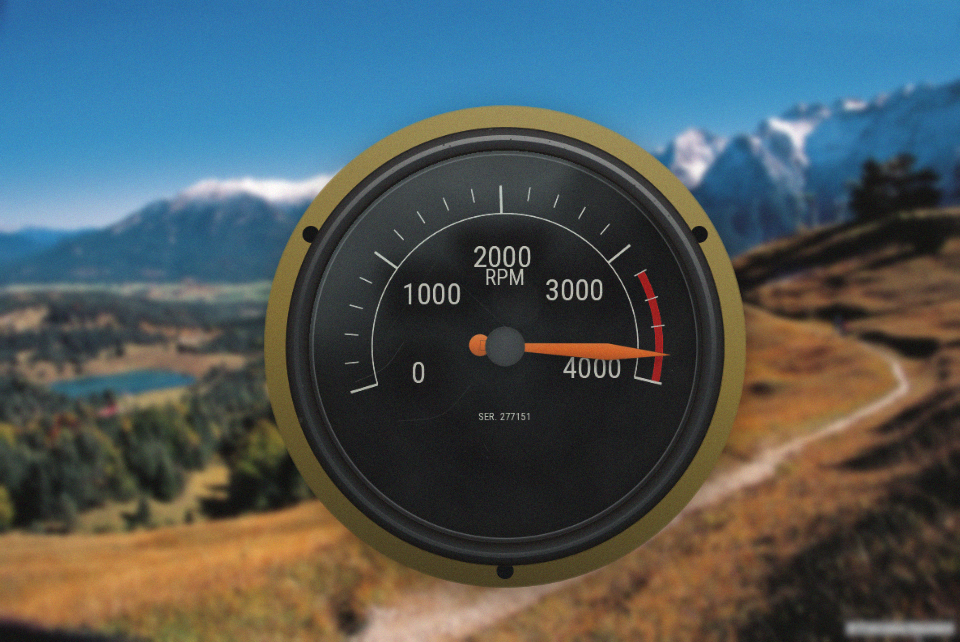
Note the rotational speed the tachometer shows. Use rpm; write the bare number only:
3800
